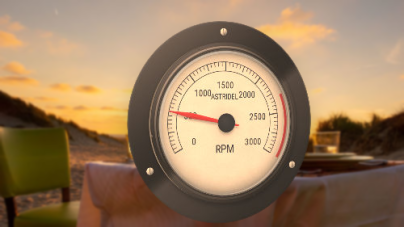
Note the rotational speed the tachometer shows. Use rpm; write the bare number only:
500
